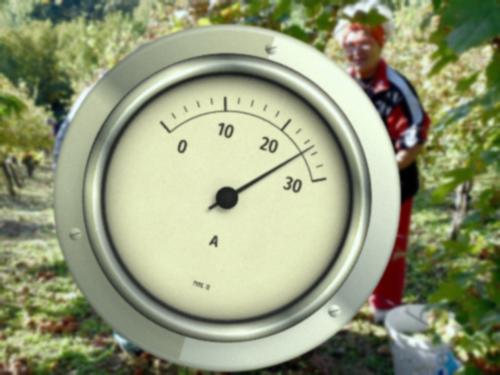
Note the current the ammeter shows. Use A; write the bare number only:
25
